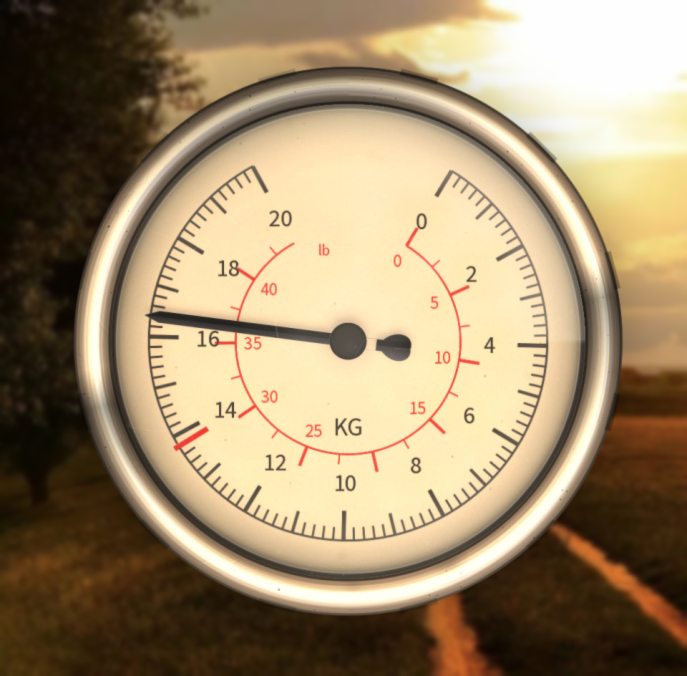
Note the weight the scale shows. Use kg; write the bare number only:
16.4
